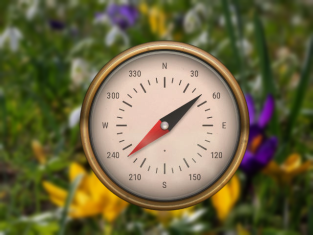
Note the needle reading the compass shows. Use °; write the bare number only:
230
